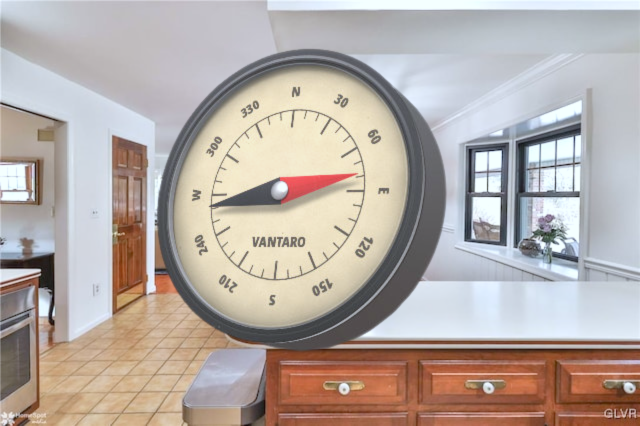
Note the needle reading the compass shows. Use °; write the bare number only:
80
